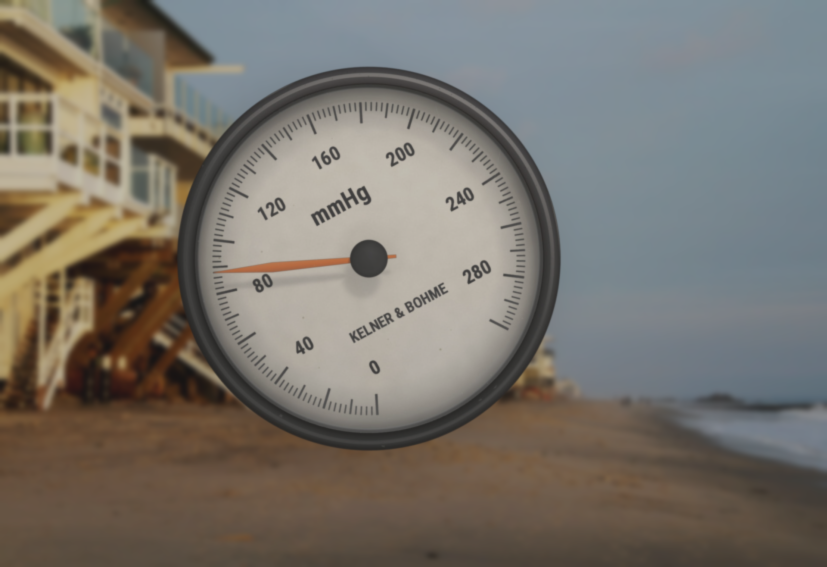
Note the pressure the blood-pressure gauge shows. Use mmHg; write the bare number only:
88
